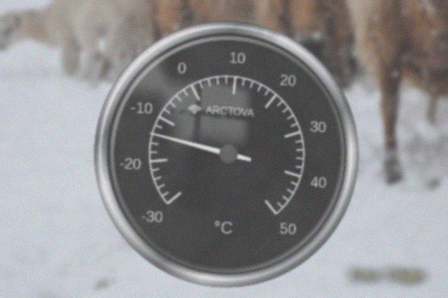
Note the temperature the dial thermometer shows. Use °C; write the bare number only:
-14
